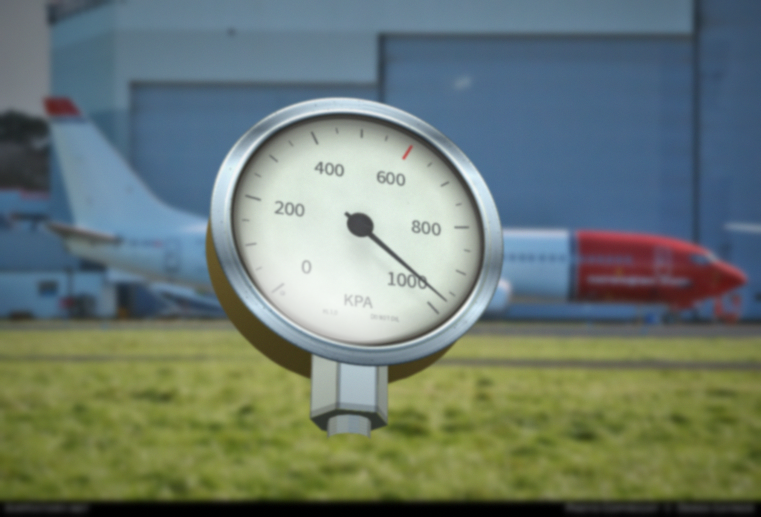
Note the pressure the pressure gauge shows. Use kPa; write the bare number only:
975
